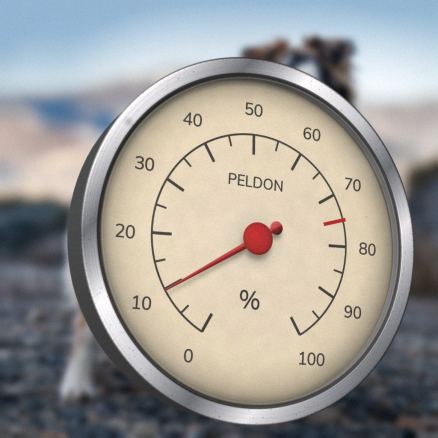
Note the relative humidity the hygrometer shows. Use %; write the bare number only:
10
